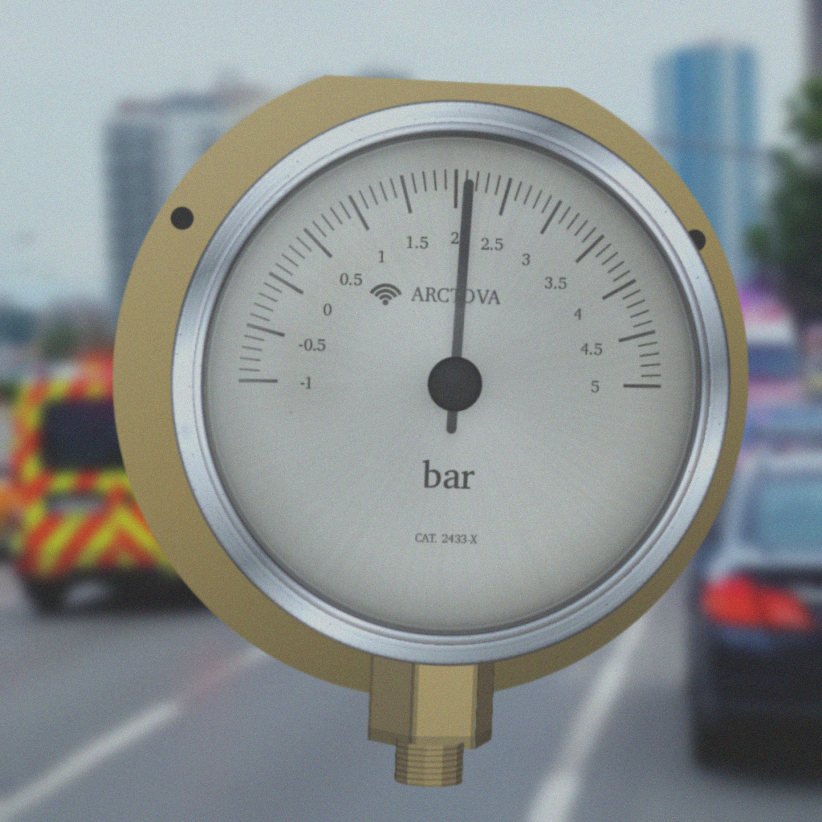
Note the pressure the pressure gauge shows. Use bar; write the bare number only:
2.1
